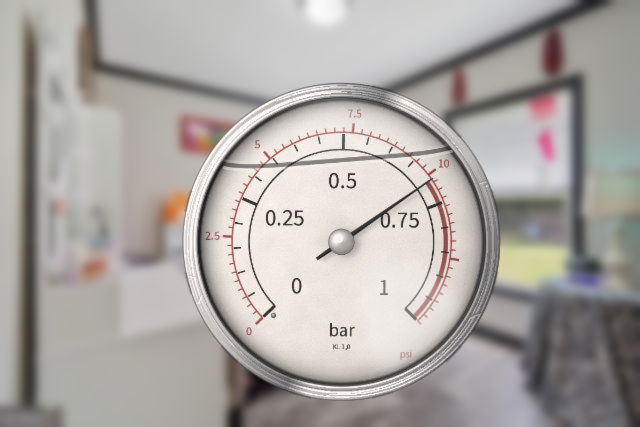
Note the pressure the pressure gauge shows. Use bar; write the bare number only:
0.7
